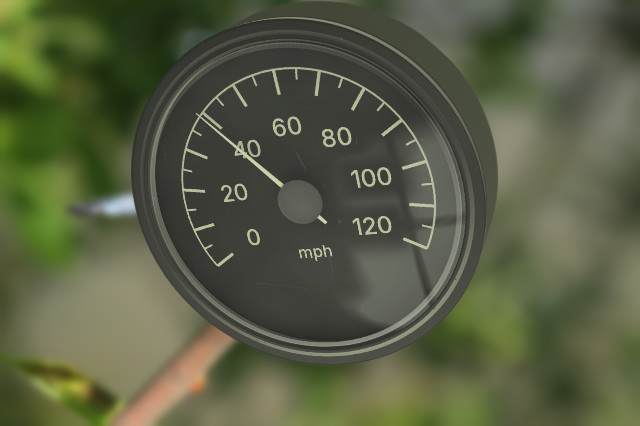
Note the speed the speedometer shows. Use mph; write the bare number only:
40
